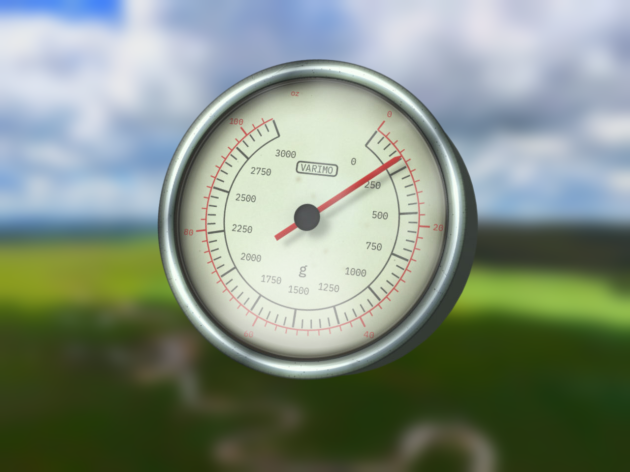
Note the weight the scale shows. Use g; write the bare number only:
200
